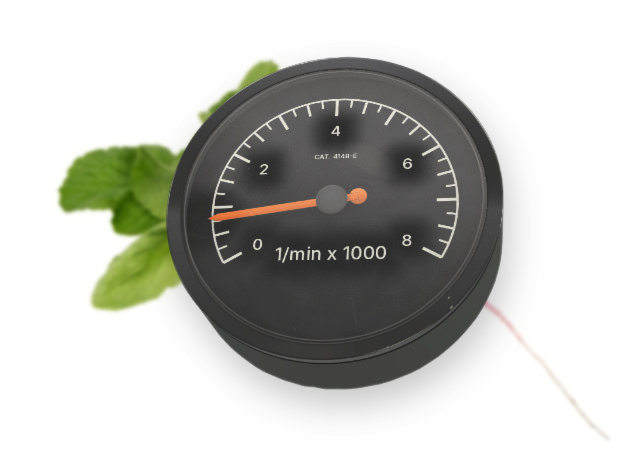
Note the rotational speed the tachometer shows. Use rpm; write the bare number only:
750
